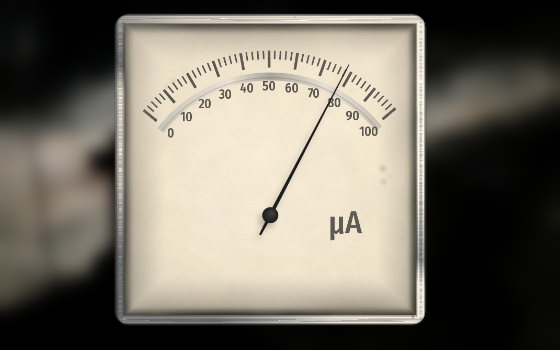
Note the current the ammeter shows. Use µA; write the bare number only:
78
